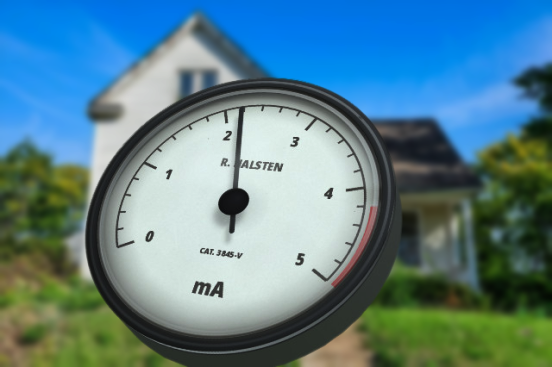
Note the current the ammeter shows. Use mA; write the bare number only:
2.2
